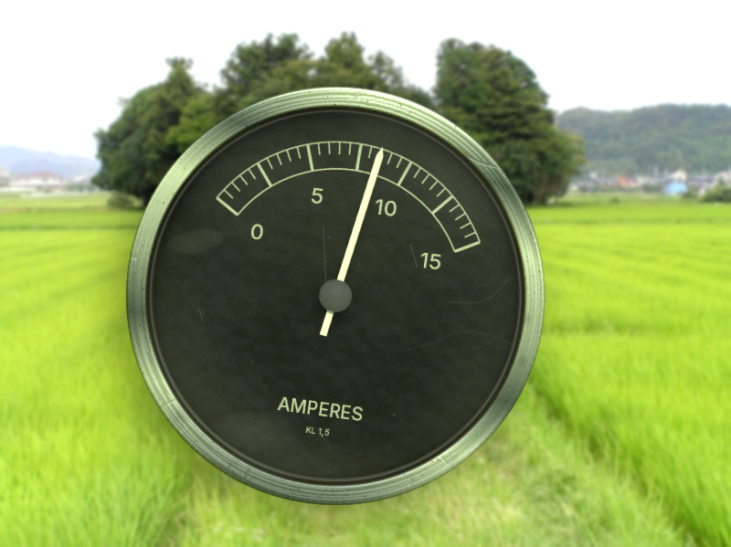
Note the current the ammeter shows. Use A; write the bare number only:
8.5
